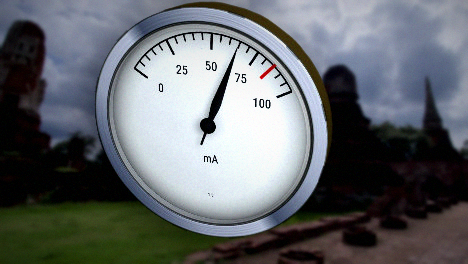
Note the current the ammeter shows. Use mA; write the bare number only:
65
